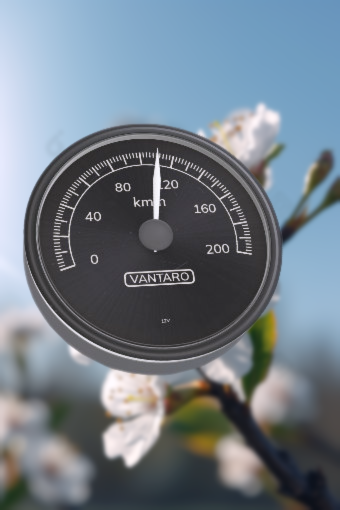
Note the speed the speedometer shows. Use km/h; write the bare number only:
110
